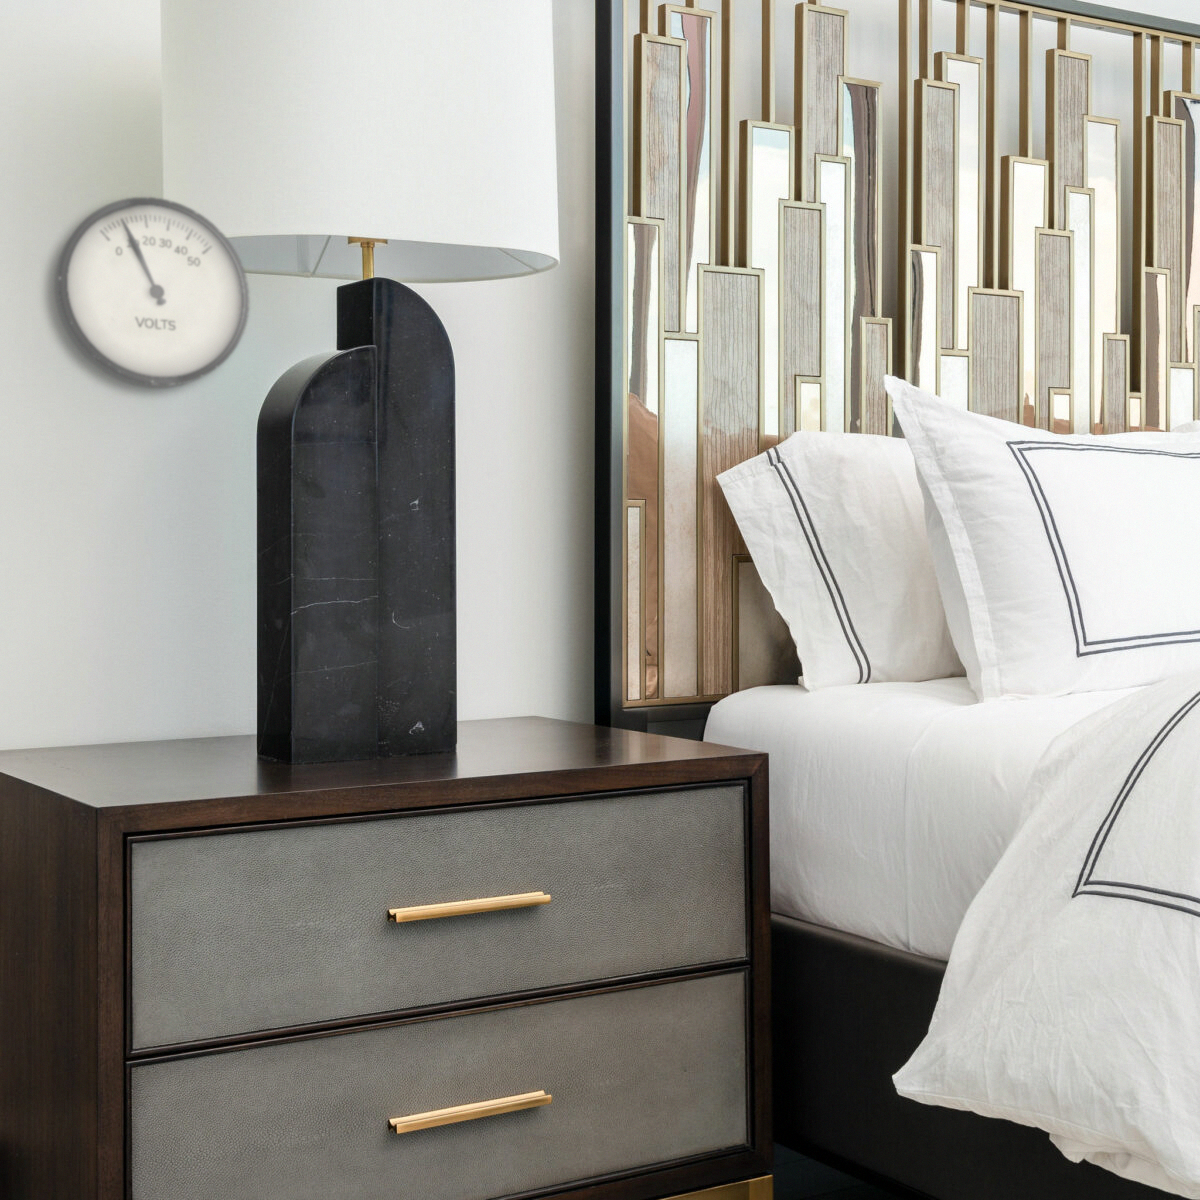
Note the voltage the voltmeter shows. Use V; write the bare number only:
10
